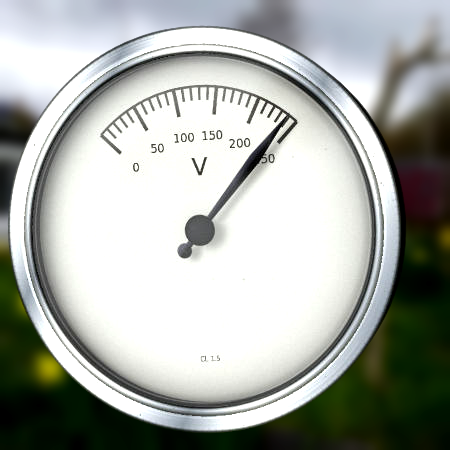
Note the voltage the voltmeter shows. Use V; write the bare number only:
240
